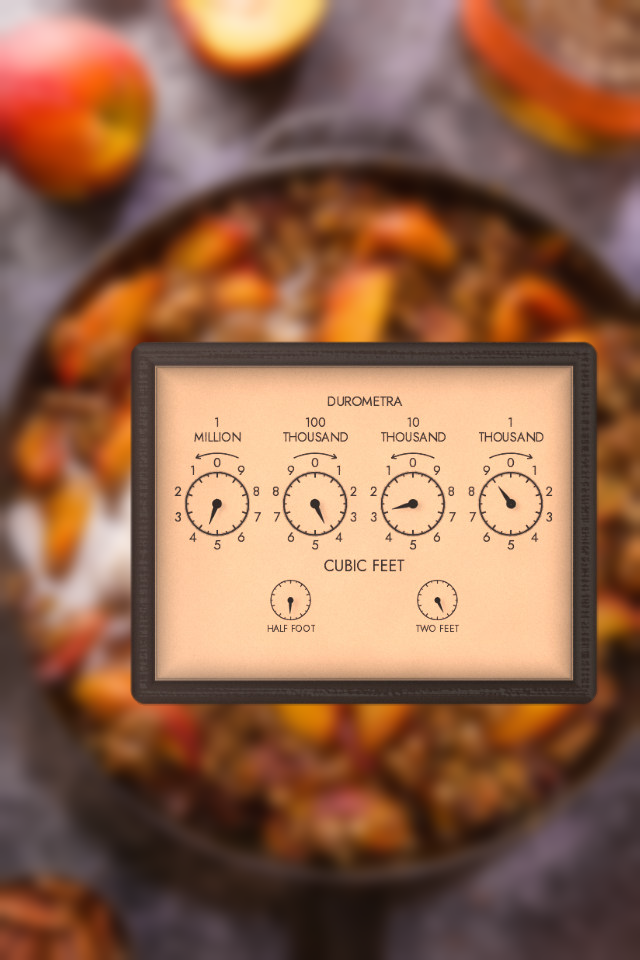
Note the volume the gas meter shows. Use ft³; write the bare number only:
442900
